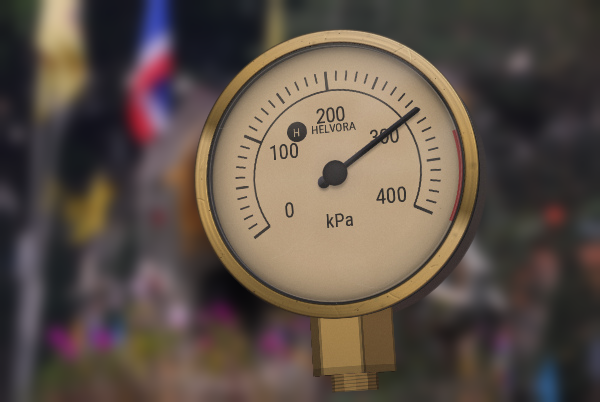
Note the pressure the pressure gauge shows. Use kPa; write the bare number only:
300
